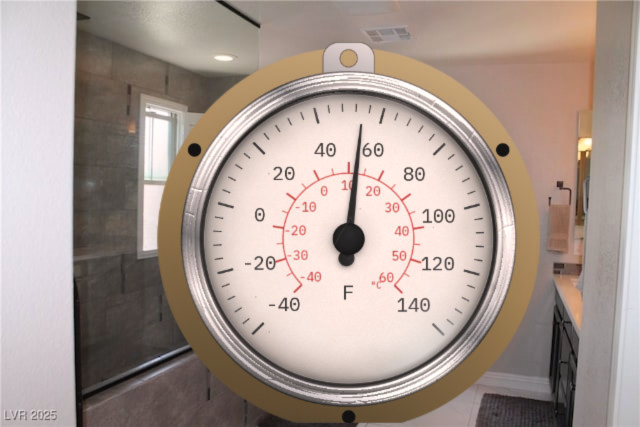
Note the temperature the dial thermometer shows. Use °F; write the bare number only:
54
